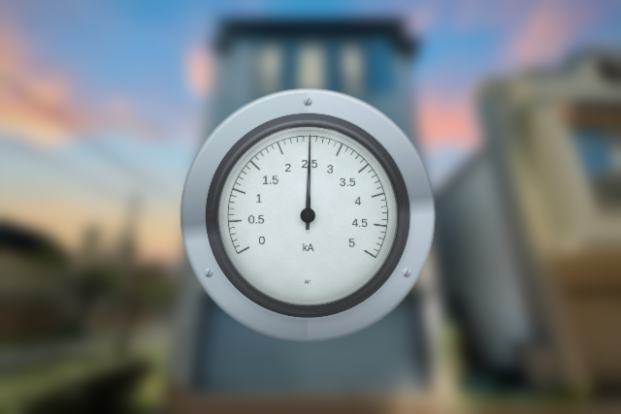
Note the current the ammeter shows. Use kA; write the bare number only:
2.5
